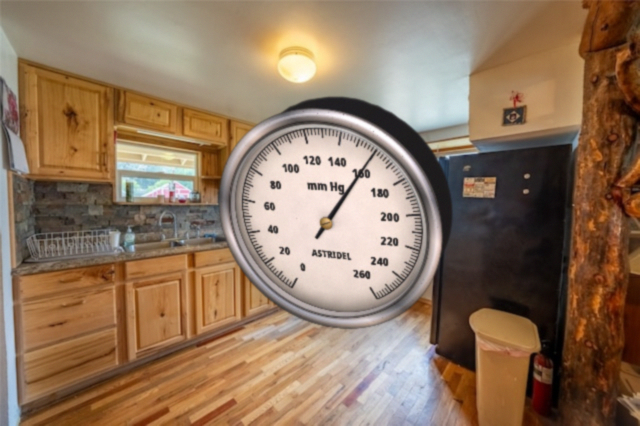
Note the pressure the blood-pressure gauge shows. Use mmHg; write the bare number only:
160
